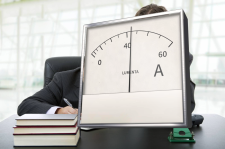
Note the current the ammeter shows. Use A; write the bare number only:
42.5
